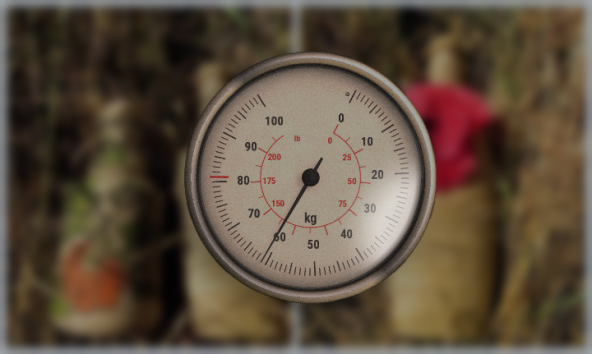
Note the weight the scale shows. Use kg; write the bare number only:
61
